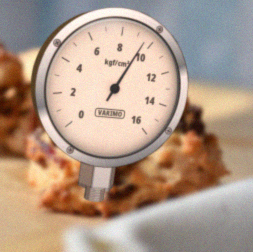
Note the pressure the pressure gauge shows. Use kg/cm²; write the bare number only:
9.5
